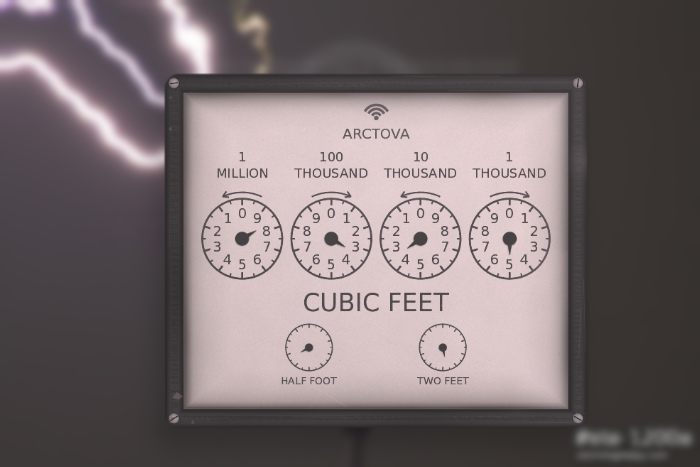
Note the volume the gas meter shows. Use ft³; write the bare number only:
833500
